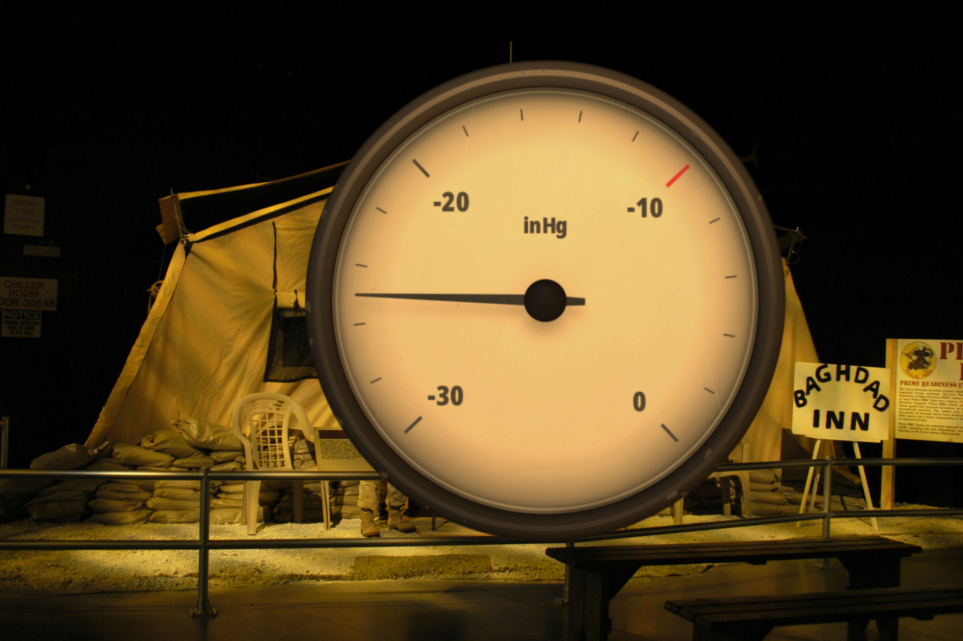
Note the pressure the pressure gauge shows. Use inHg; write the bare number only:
-25
